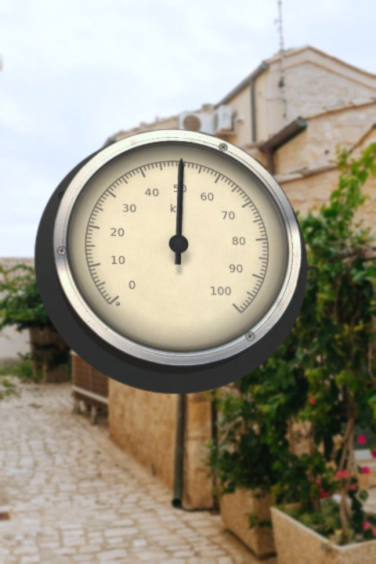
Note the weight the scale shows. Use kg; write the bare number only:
50
